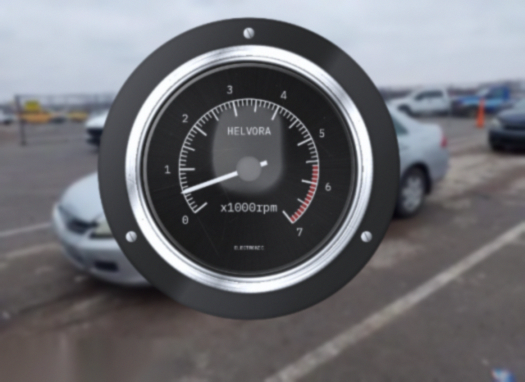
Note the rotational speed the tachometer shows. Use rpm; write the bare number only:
500
